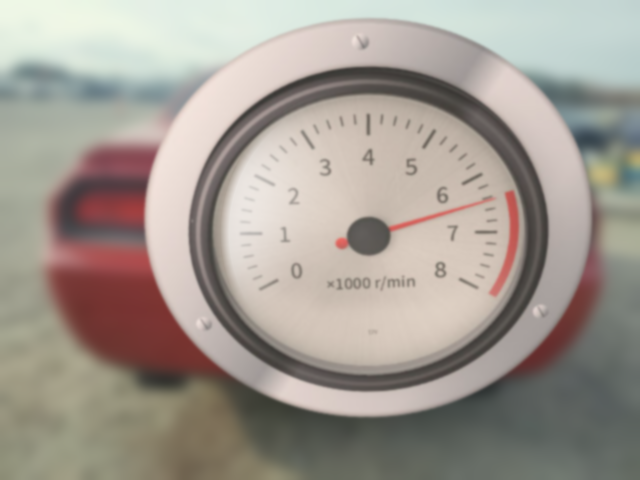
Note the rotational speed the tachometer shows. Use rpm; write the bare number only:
6400
